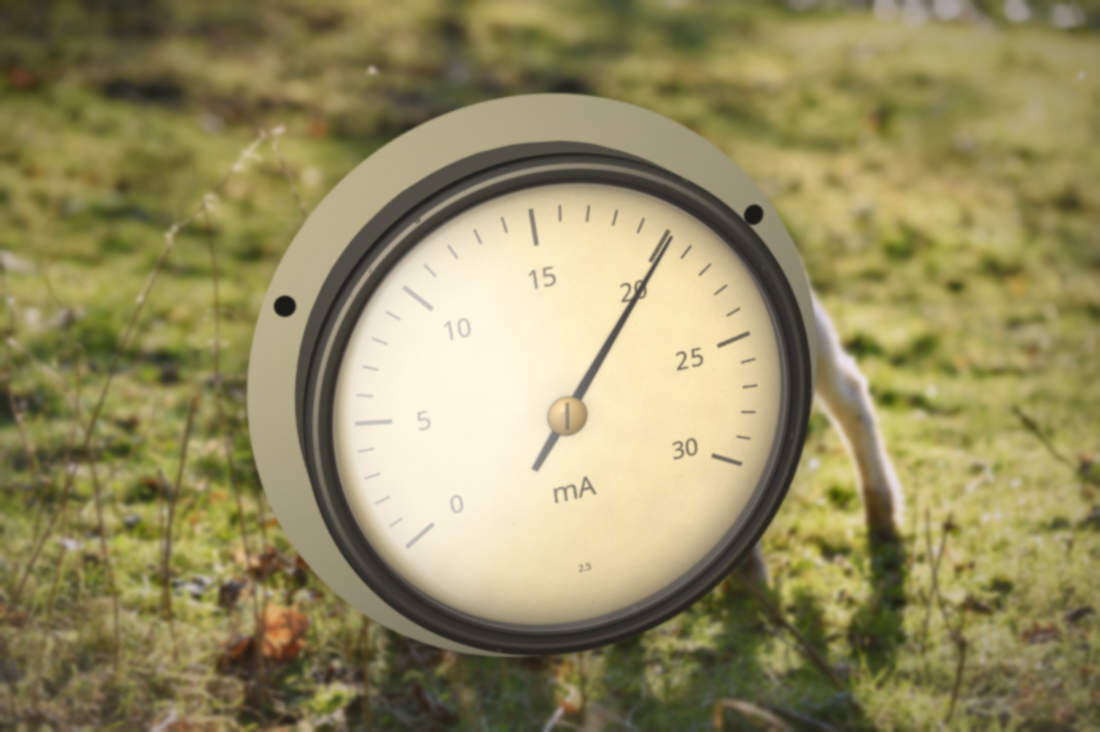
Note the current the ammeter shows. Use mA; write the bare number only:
20
